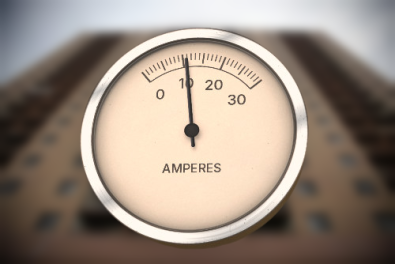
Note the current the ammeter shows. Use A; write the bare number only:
11
